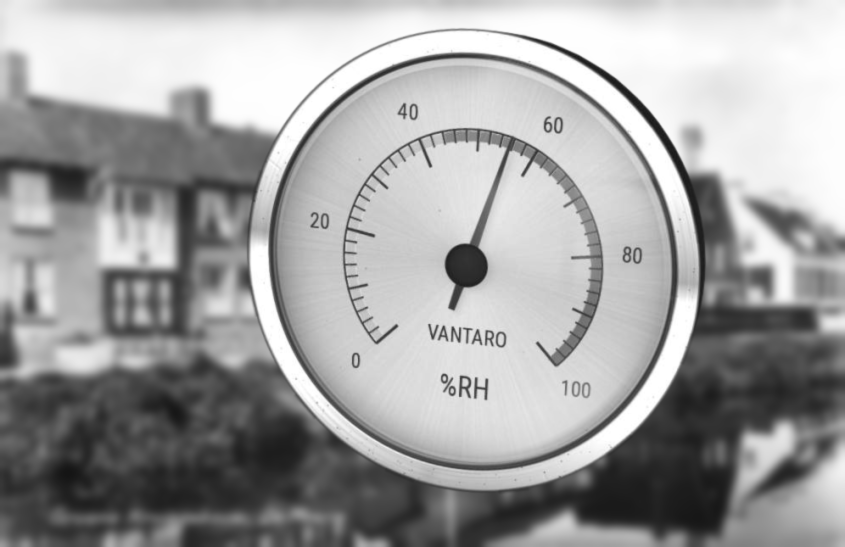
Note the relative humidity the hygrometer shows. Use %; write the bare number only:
56
